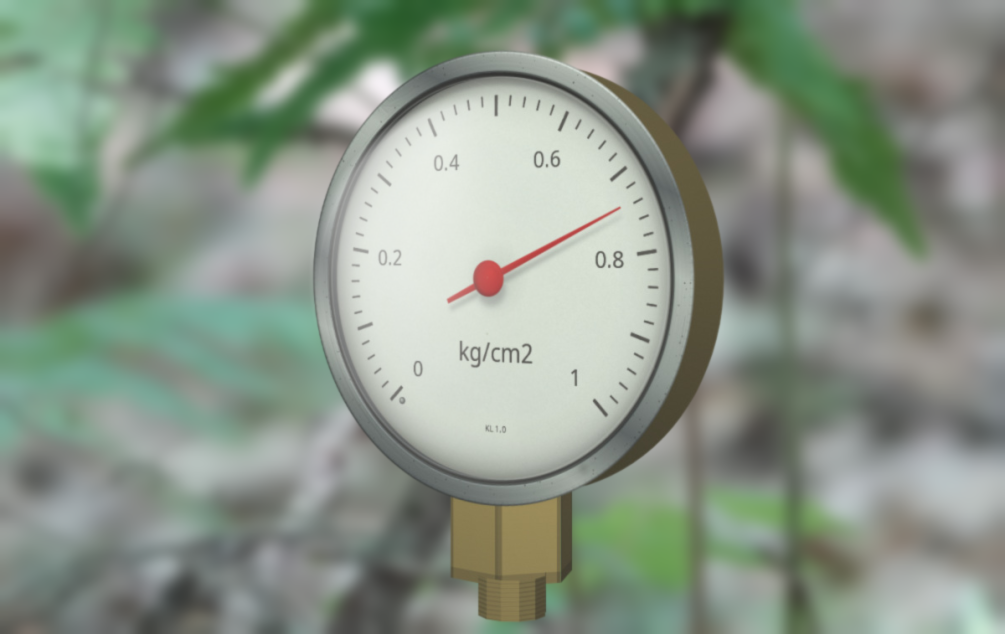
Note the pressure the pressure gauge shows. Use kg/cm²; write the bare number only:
0.74
